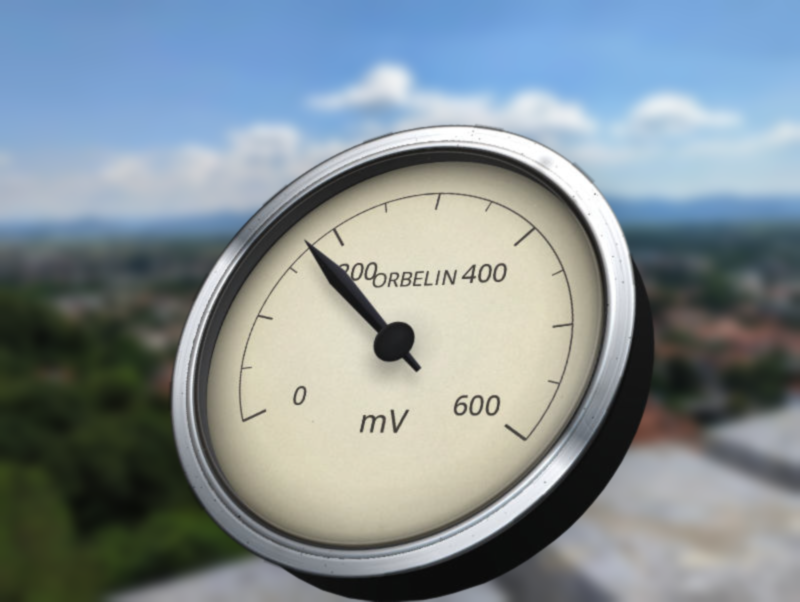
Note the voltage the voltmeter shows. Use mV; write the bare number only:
175
